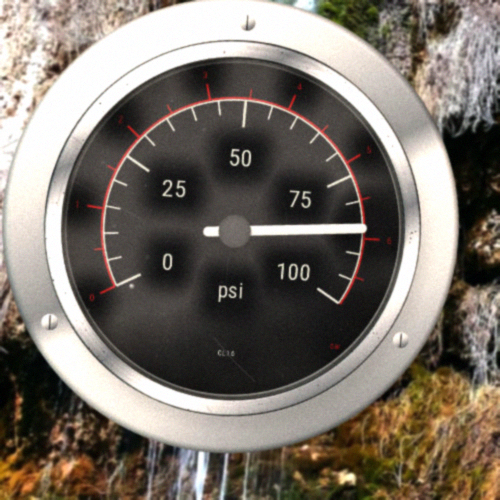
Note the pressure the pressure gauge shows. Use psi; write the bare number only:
85
